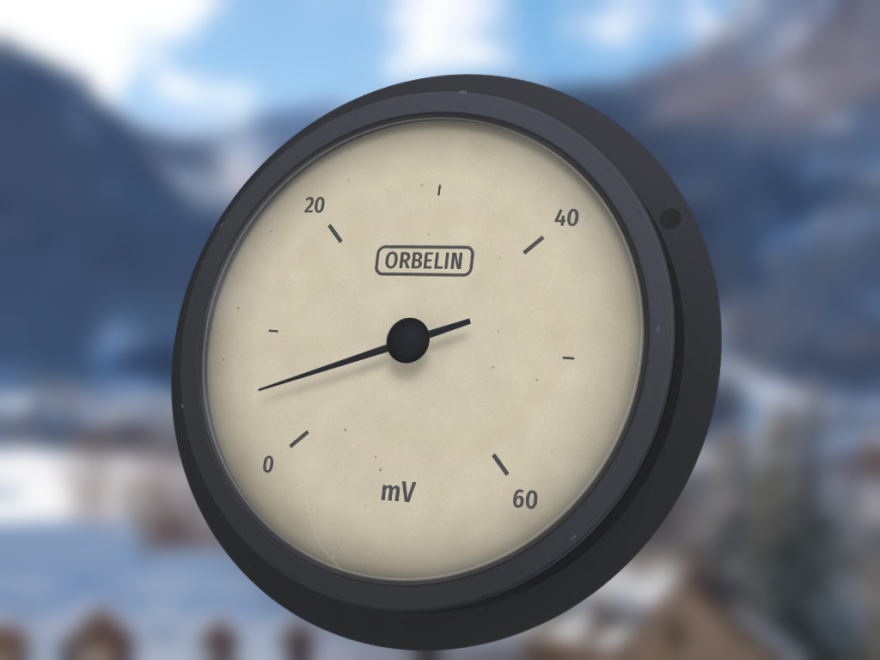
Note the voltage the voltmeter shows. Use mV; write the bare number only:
5
